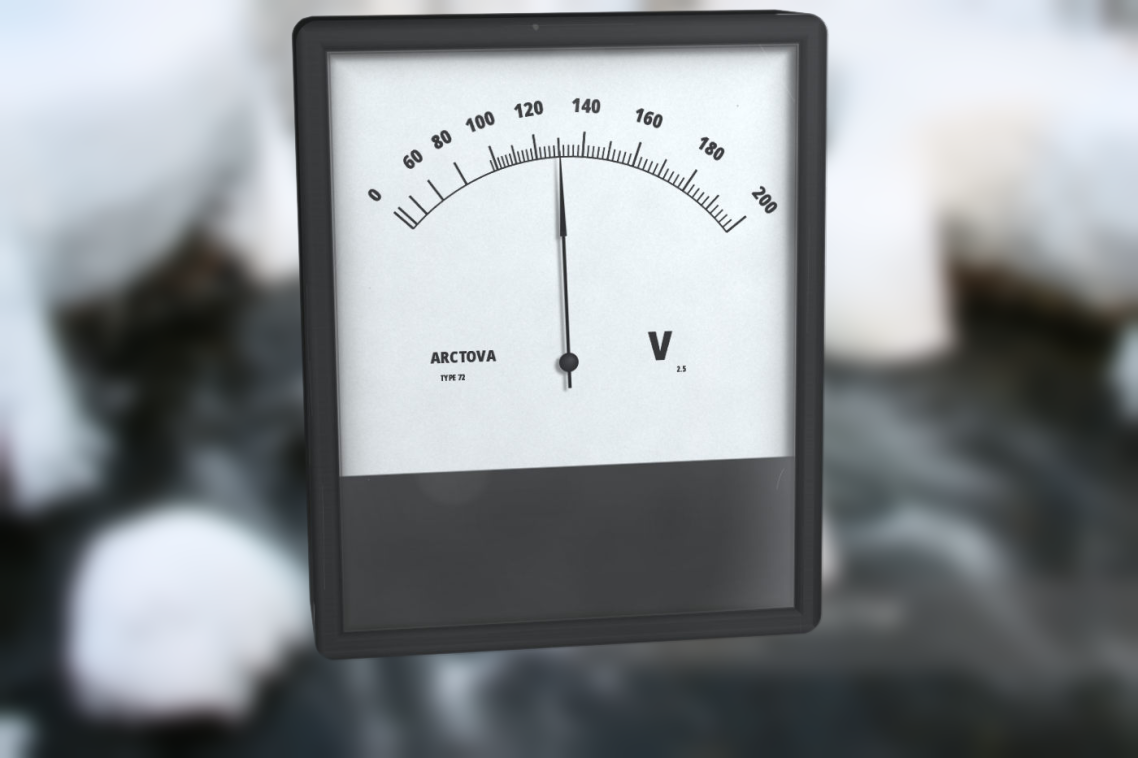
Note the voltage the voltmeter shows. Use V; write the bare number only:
130
